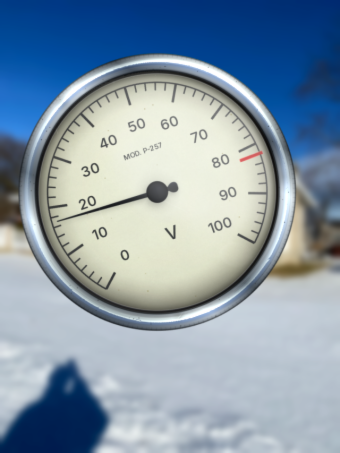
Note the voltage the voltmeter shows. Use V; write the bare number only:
17
